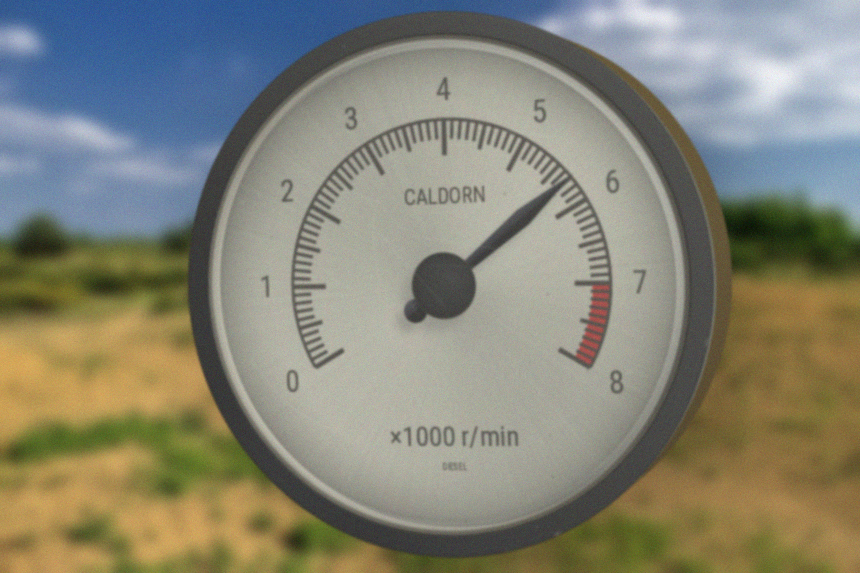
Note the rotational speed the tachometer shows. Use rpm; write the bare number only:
5700
